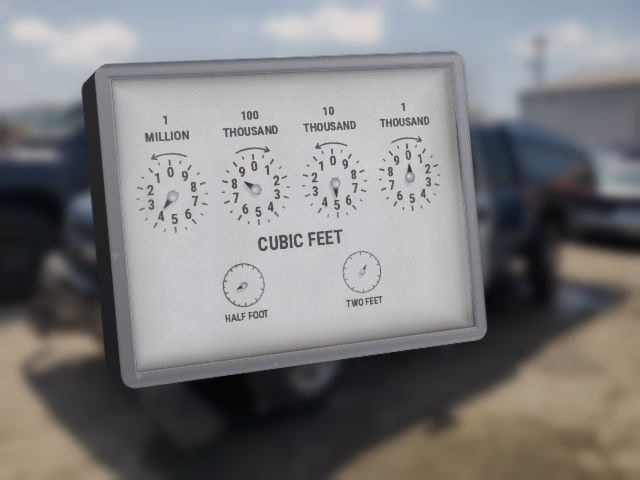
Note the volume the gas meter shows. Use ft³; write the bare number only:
385000
